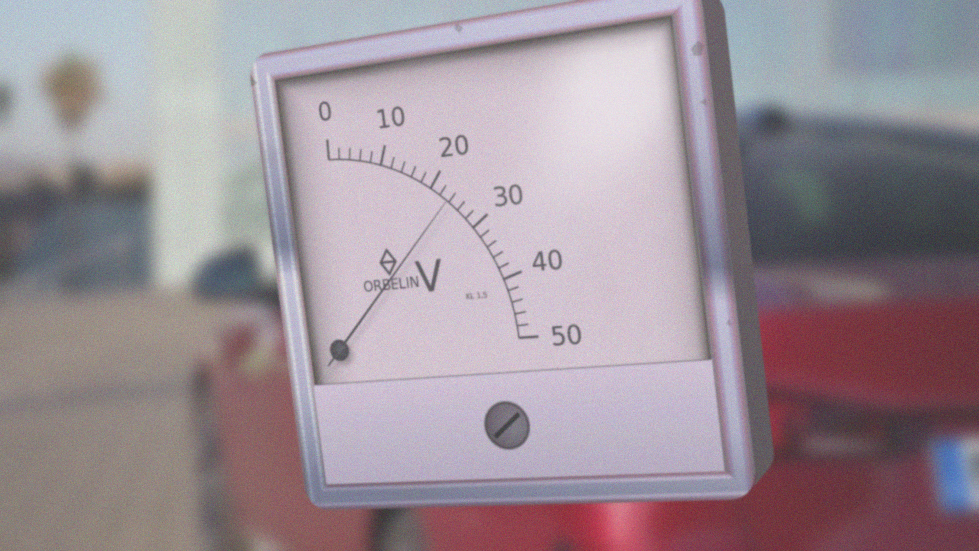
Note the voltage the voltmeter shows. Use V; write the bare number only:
24
